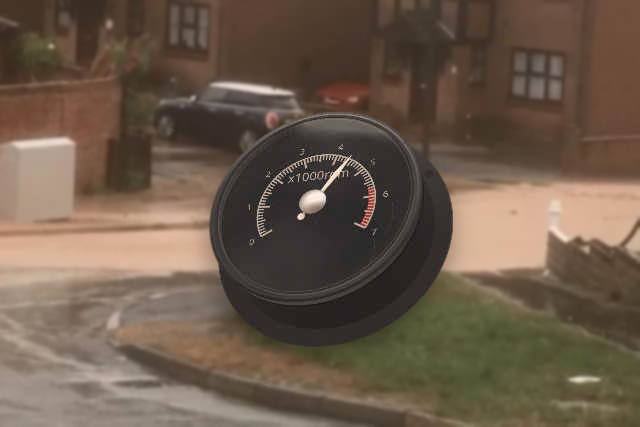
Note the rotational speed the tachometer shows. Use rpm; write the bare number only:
4500
